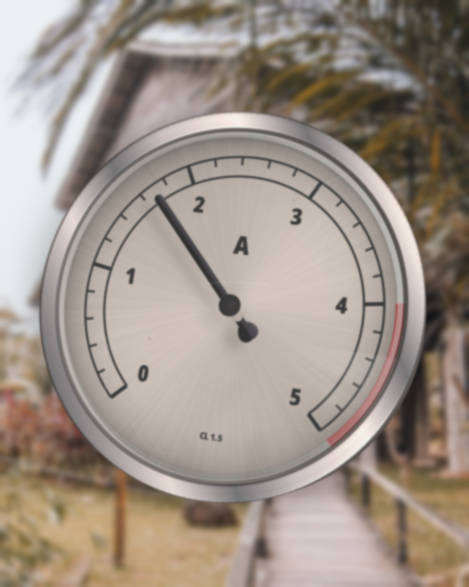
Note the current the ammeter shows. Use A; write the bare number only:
1.7
